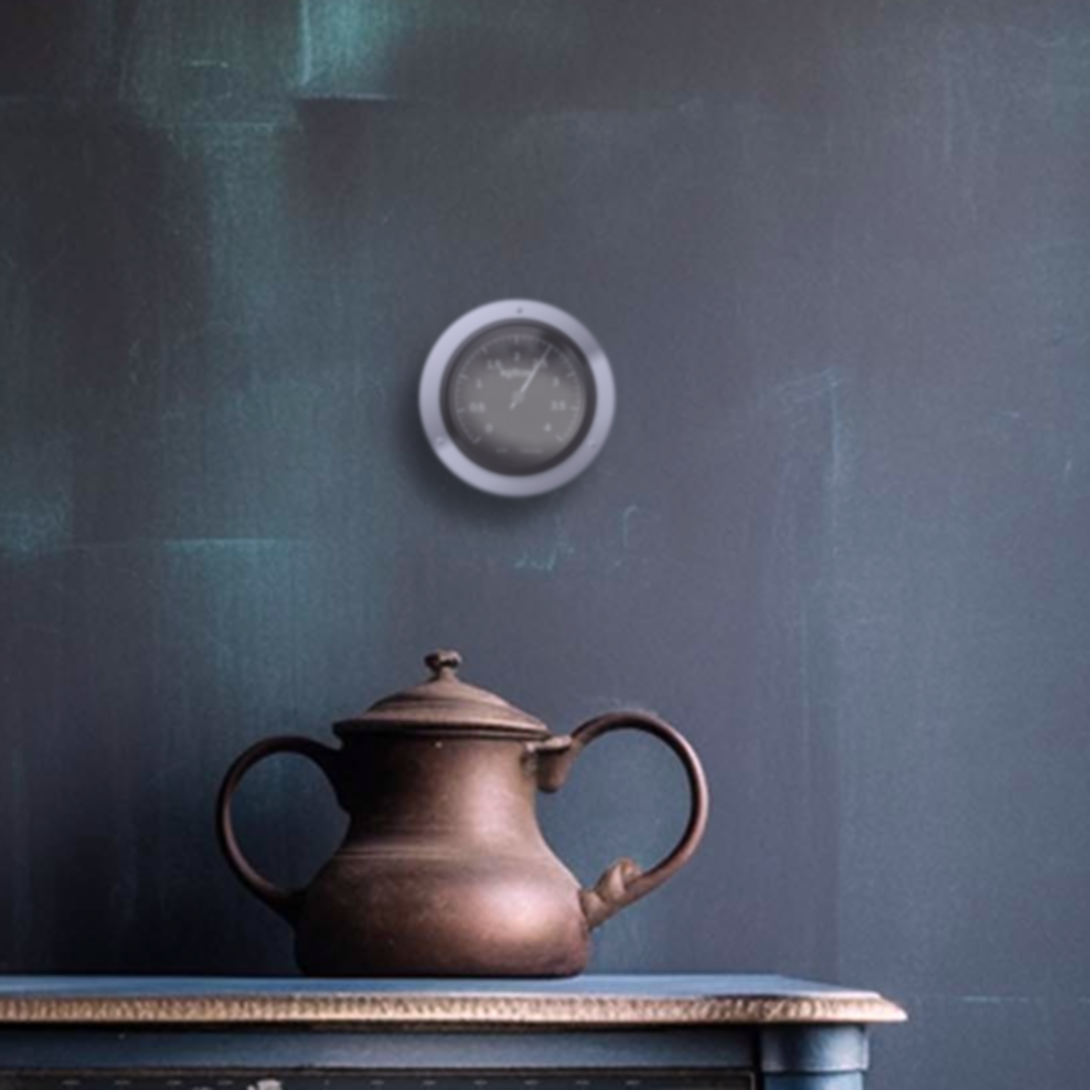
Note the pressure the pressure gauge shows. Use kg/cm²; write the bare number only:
2.5
